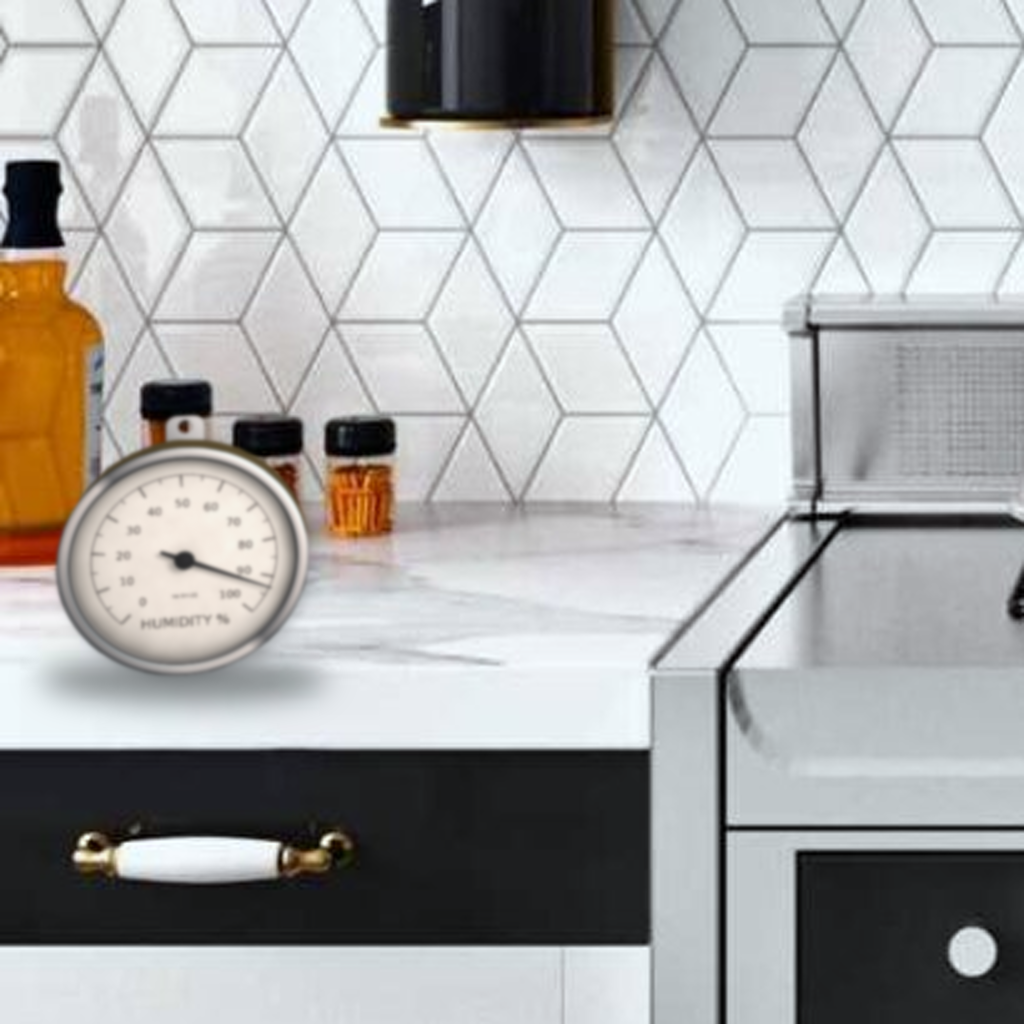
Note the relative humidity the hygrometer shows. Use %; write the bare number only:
92.5
